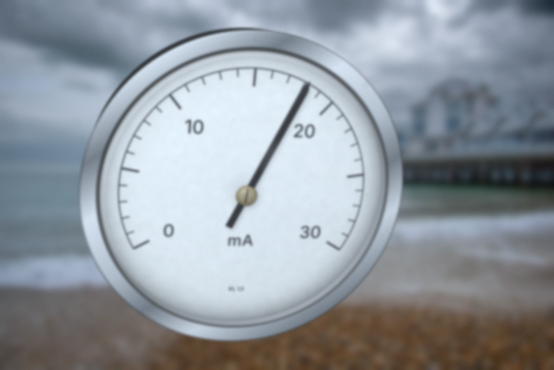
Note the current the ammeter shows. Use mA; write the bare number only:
18
